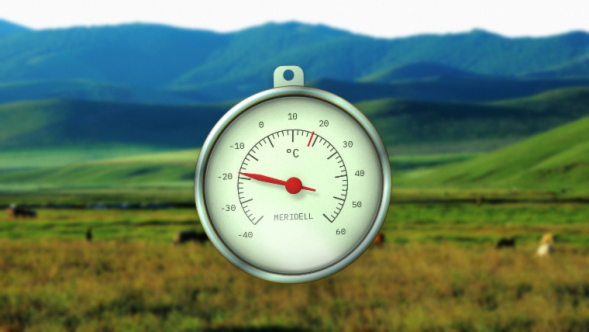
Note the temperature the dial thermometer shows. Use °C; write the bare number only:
-18
